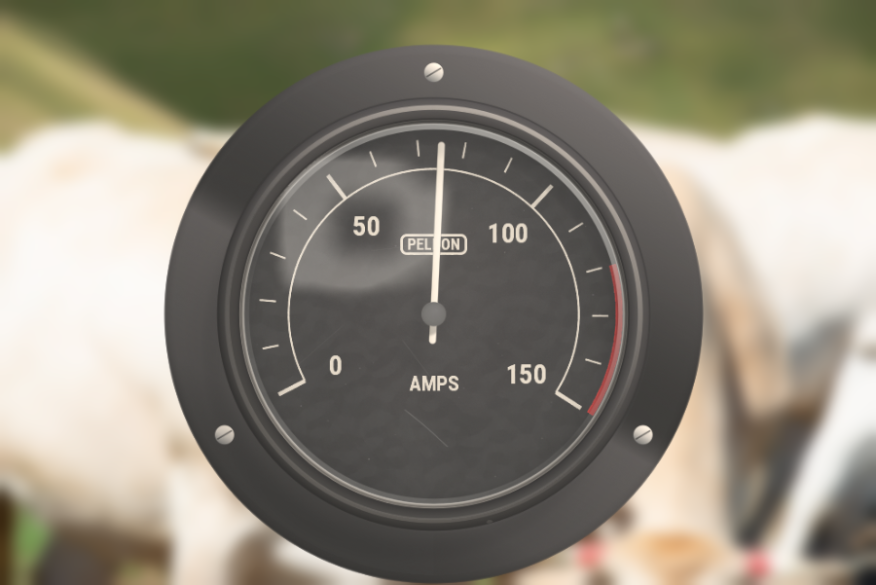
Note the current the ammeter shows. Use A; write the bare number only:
75
